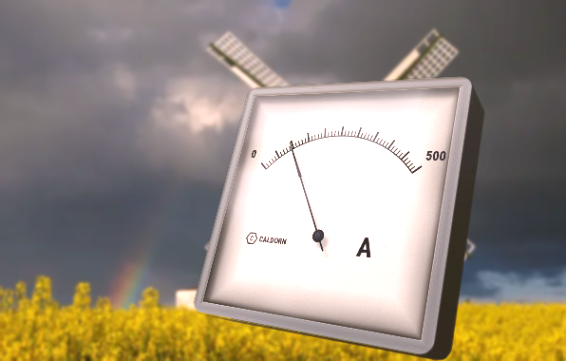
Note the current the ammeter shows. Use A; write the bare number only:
100
